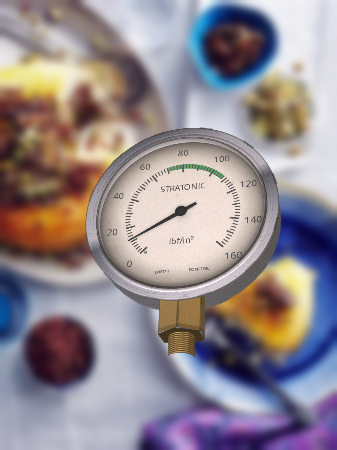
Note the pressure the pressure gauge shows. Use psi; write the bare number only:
10
